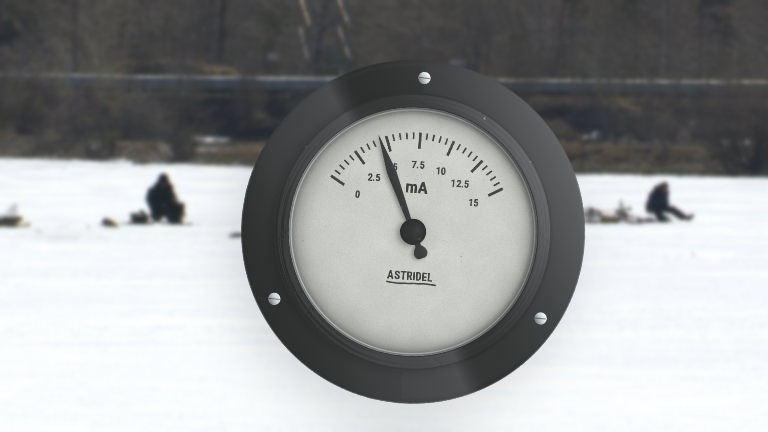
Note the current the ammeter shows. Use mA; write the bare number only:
4.5
